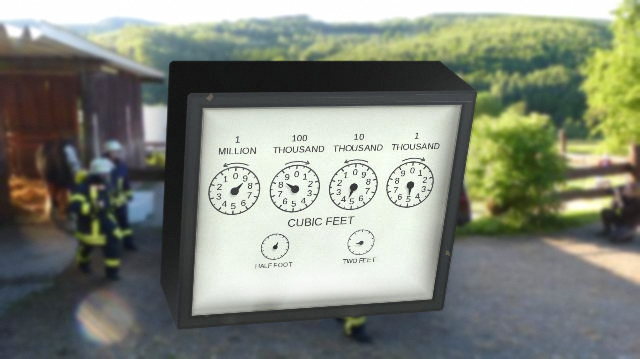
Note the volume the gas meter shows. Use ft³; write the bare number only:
884500
